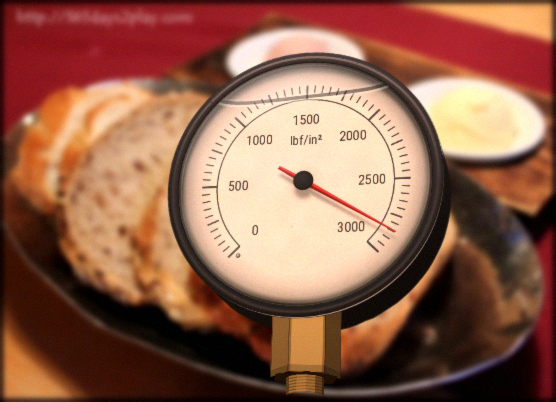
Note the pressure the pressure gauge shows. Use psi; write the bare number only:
2850
